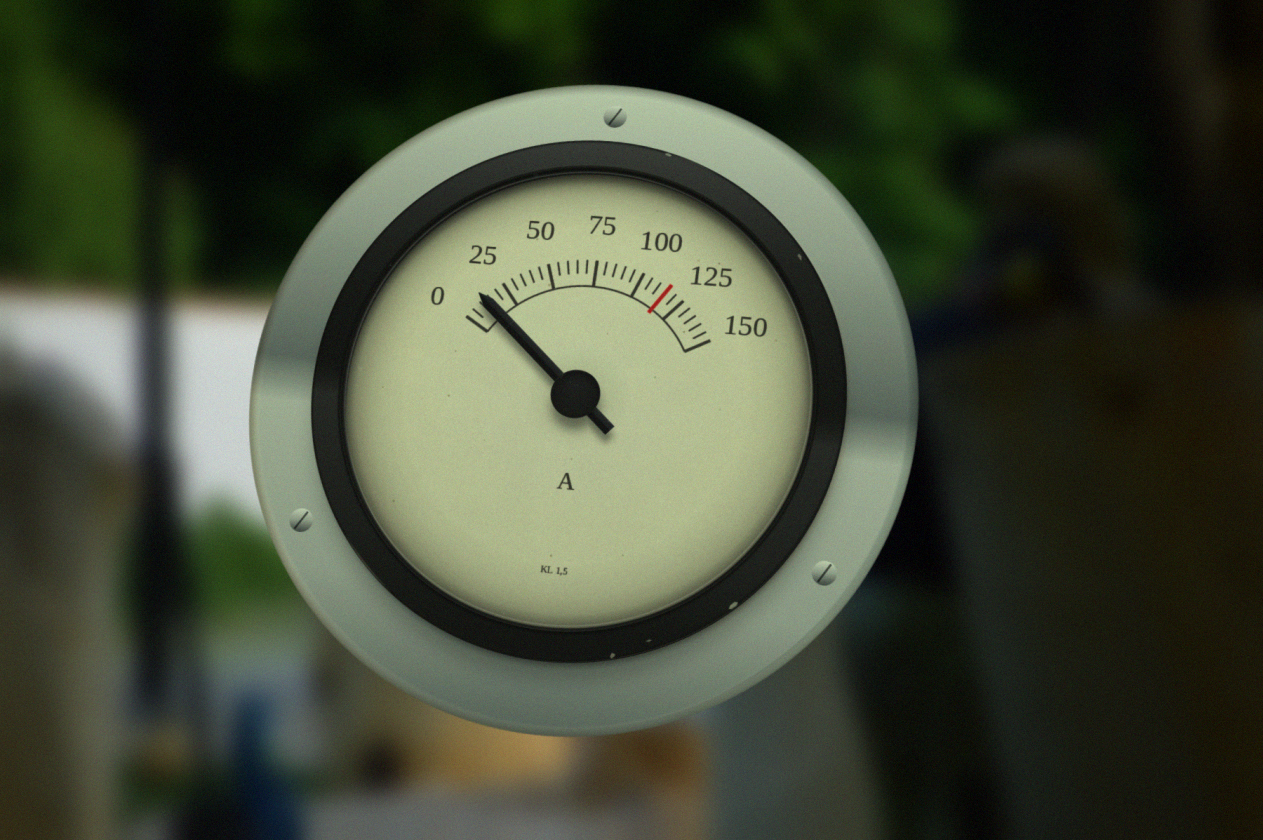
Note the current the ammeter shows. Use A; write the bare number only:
12.5
